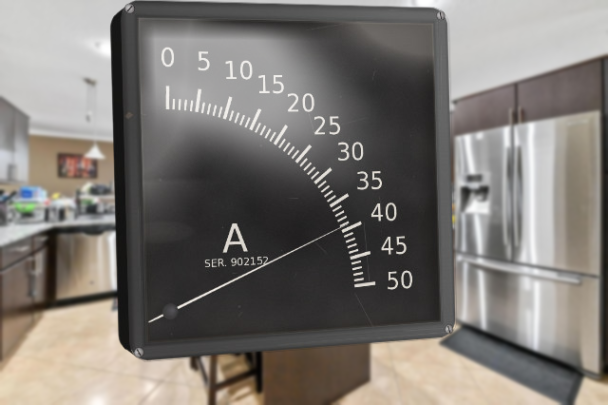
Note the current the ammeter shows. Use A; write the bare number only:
39
